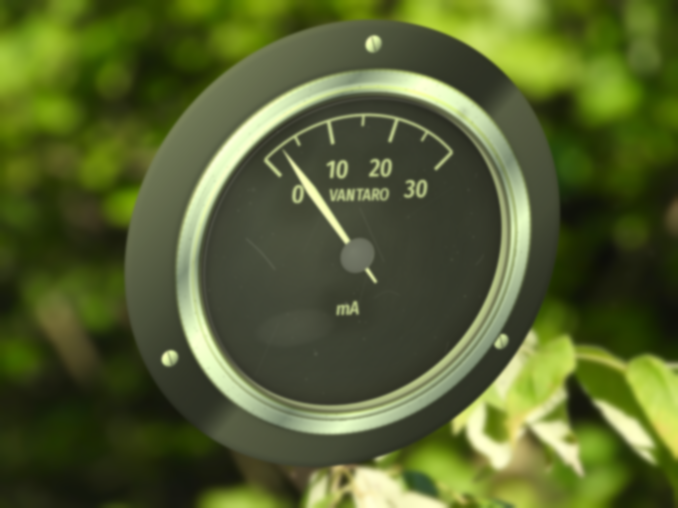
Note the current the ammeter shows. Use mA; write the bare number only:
2.5
